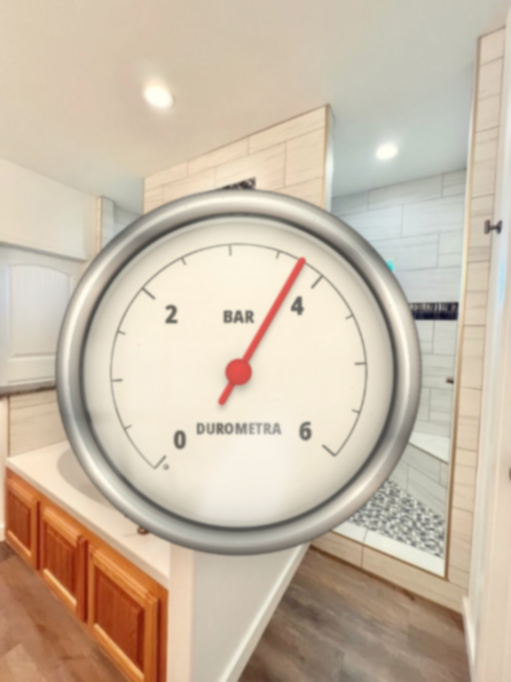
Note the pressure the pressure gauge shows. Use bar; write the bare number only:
3.75
